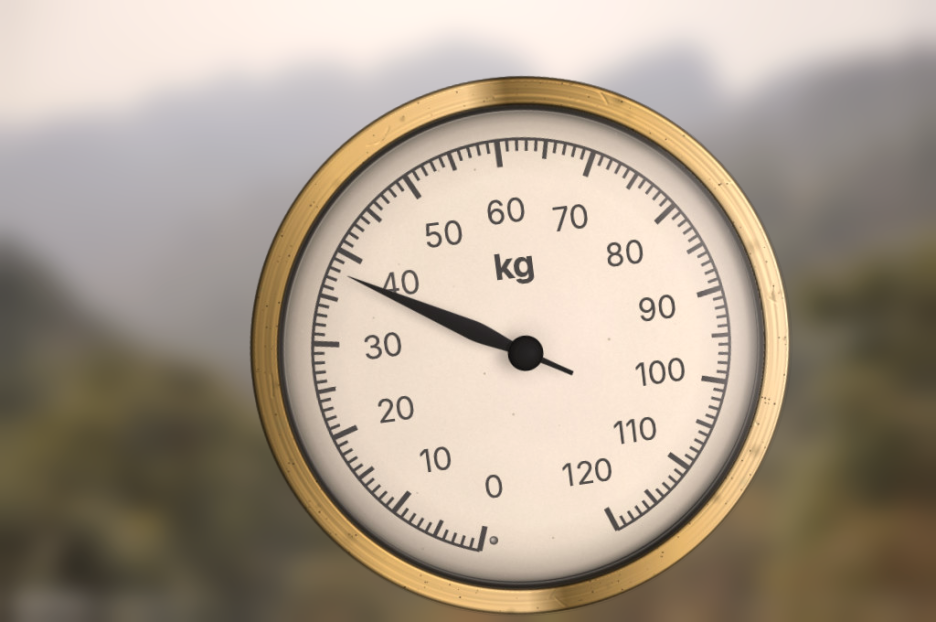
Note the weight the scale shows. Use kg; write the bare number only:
38
